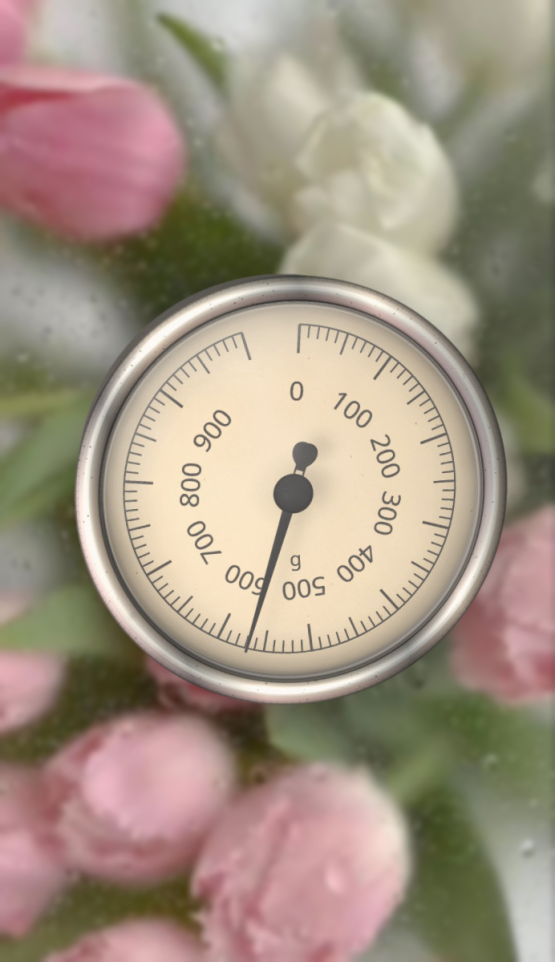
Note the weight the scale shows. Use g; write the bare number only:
570
